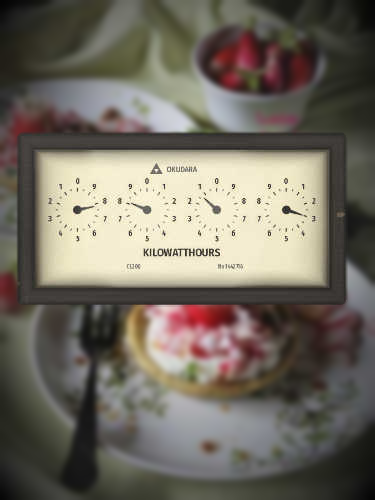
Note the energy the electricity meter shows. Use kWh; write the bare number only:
7813
